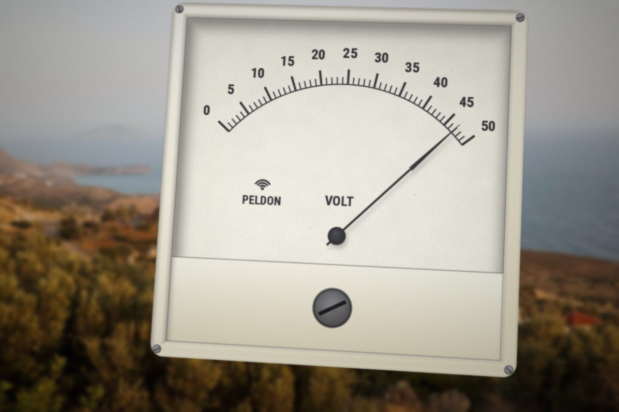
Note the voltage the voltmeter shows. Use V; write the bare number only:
47
